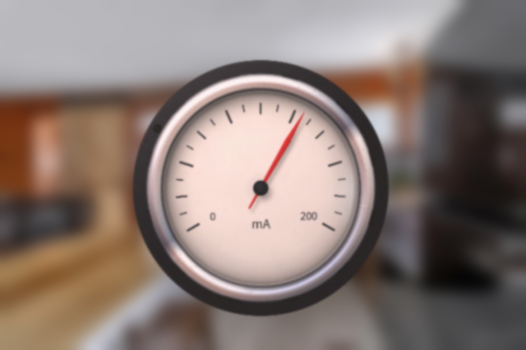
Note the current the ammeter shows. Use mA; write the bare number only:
125
